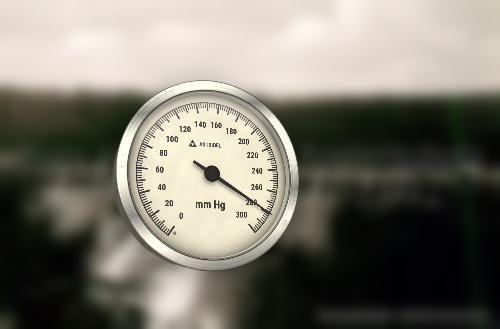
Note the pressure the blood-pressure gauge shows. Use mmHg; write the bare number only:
280
